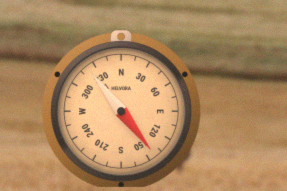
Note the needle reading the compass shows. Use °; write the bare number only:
142.5
